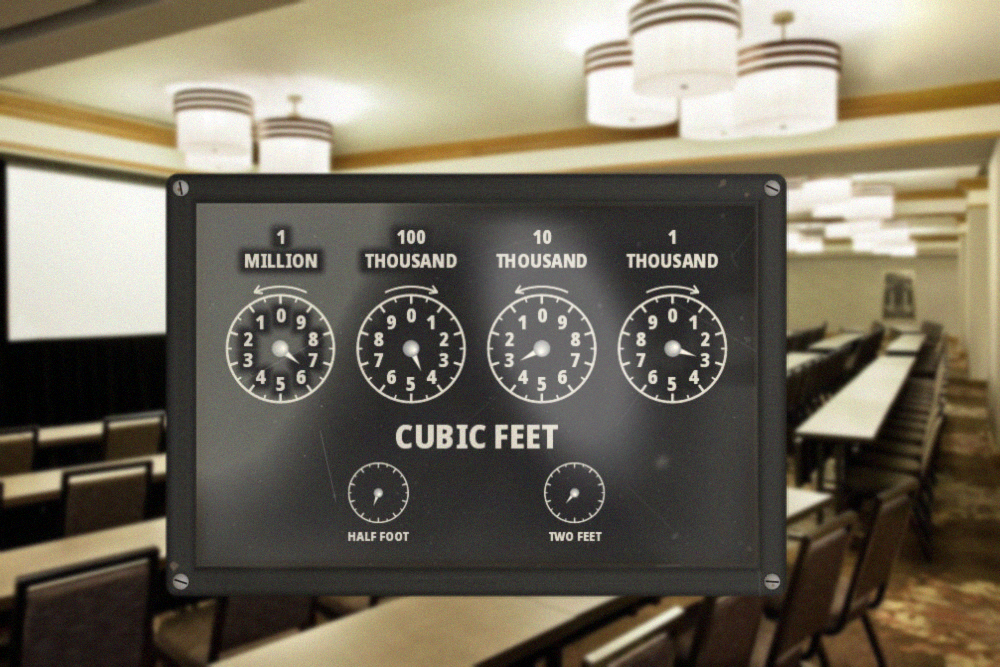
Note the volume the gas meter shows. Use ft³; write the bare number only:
643300
